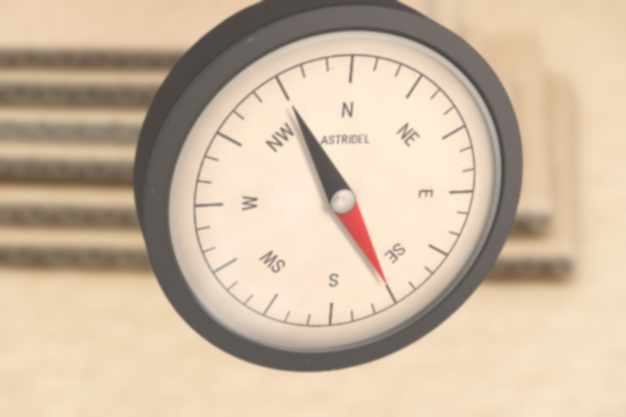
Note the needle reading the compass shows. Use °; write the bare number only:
150
